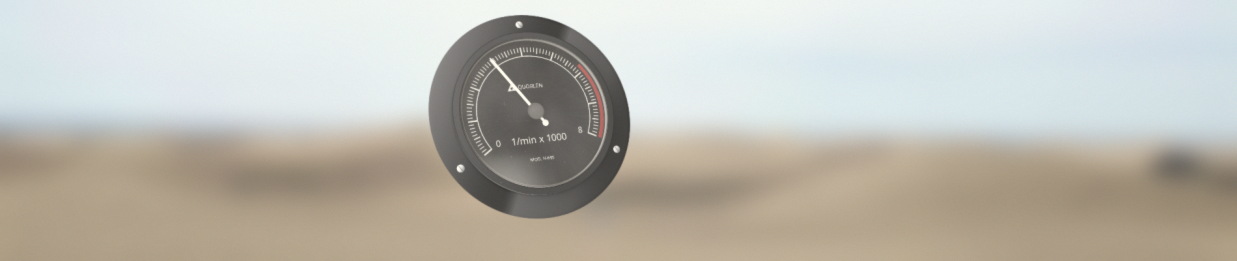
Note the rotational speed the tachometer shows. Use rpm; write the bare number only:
3000
